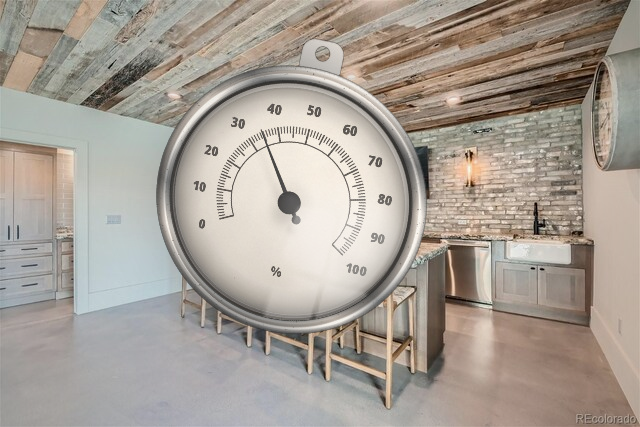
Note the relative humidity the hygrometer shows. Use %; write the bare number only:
35
